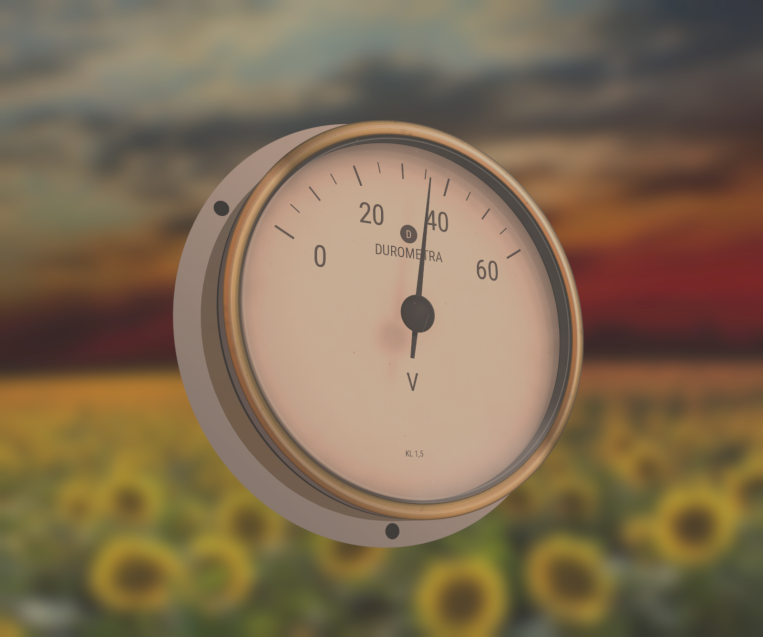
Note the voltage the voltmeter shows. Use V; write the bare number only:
35
